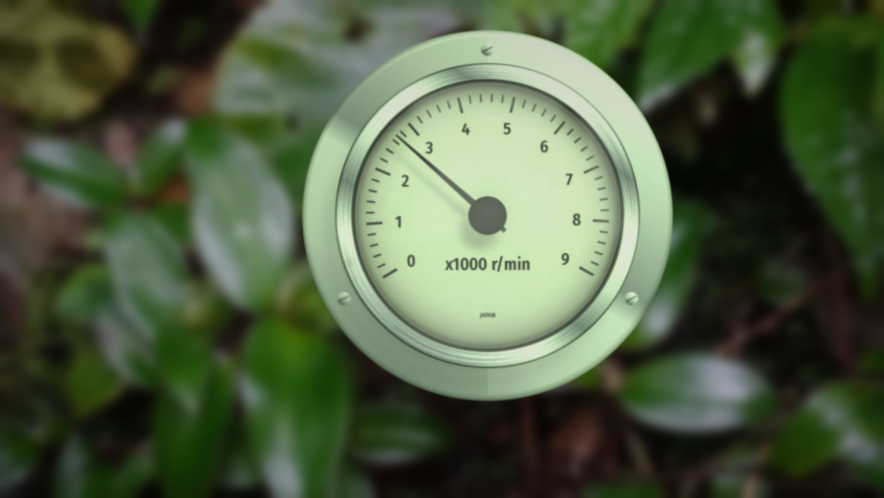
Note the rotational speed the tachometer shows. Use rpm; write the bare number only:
2700
